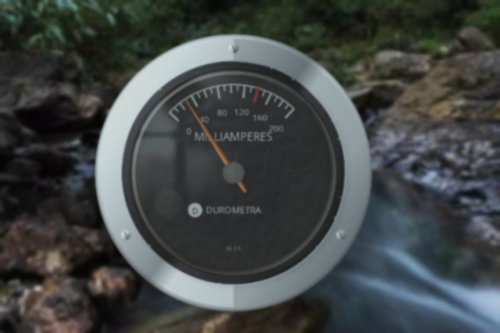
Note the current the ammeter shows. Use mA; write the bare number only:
30
